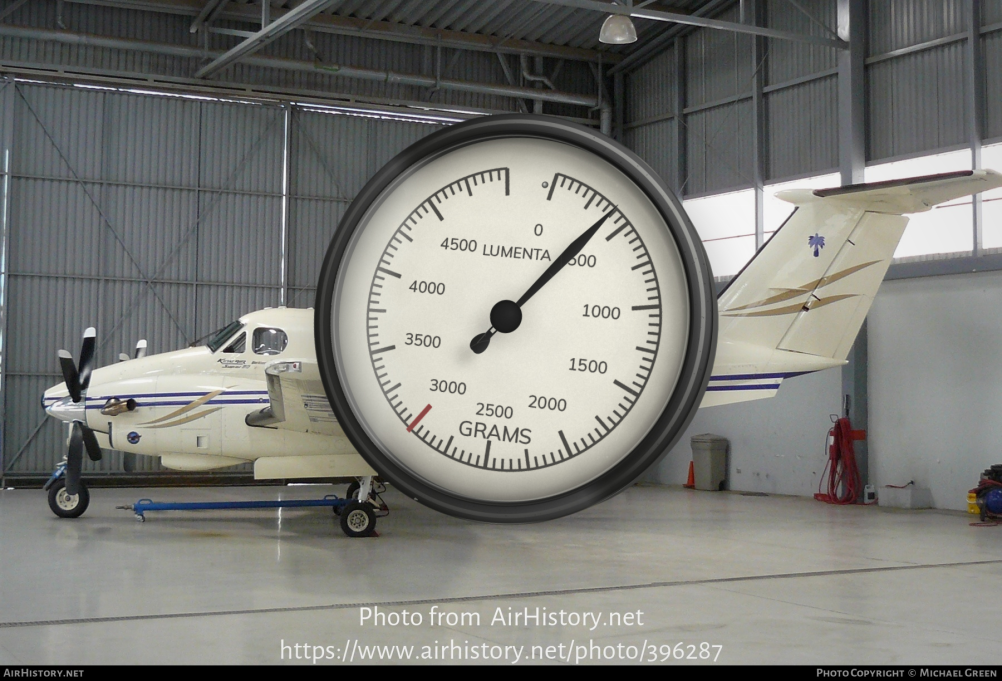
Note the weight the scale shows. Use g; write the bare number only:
400
